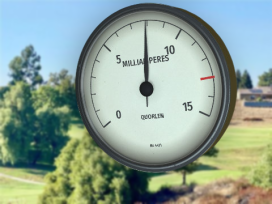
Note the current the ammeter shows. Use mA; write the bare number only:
8
